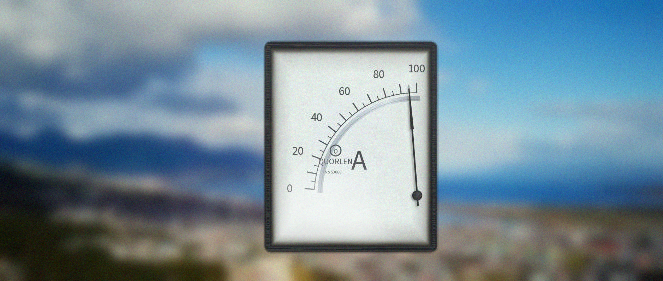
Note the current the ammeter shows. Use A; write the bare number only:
95
